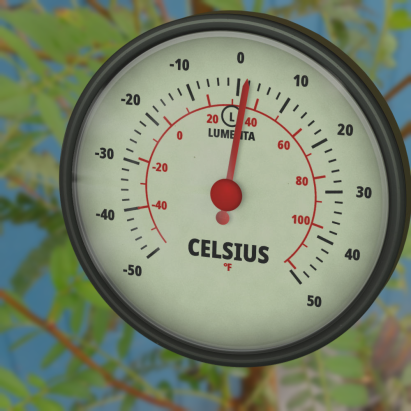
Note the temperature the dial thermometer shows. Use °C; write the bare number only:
2
